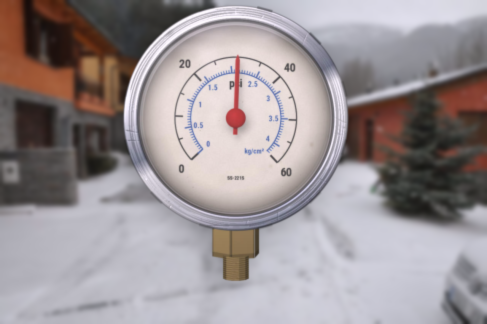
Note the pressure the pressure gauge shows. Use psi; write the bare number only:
30
